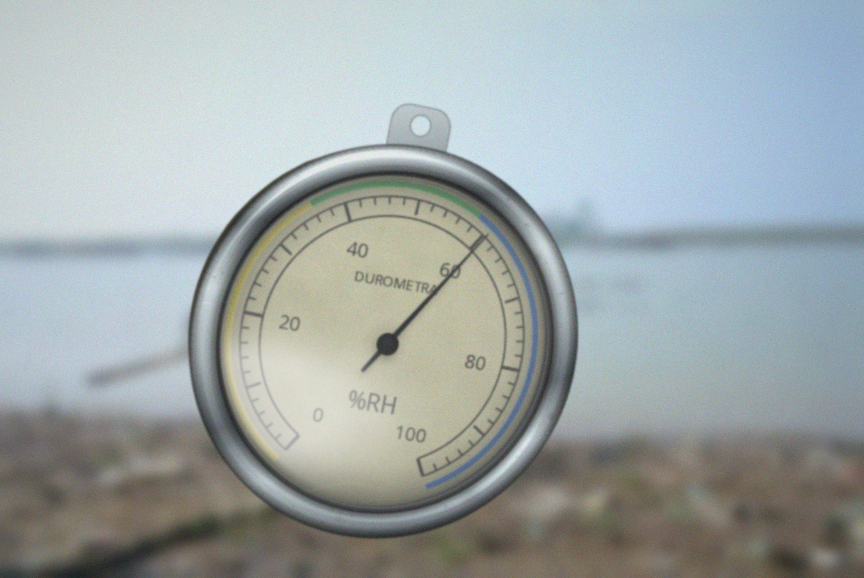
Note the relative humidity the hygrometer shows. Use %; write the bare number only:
60
